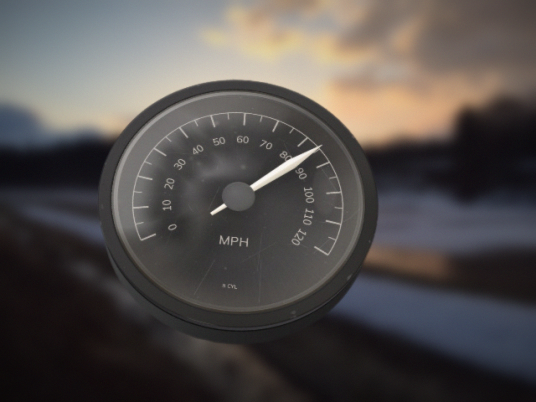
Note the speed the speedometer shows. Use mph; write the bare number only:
85
